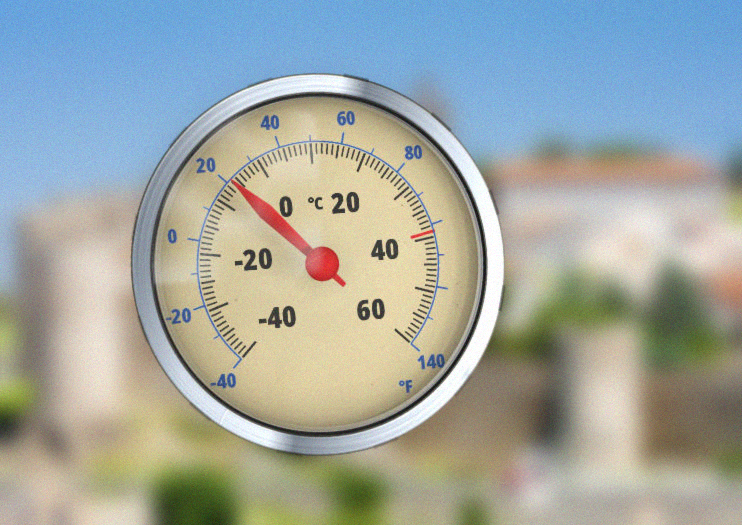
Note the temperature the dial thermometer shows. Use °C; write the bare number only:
-6
